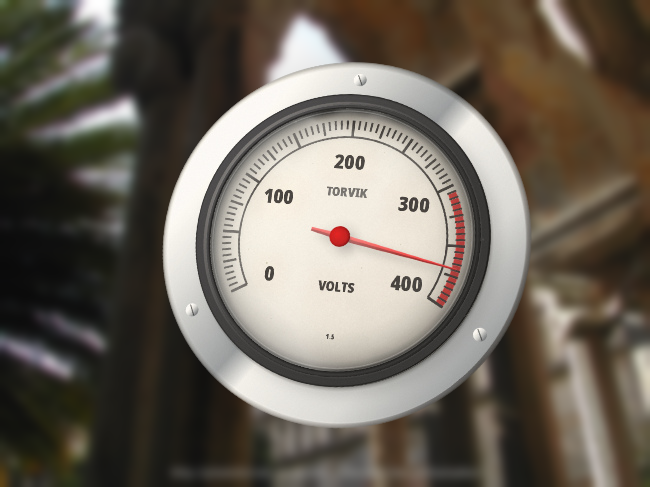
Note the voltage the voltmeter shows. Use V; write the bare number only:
370
